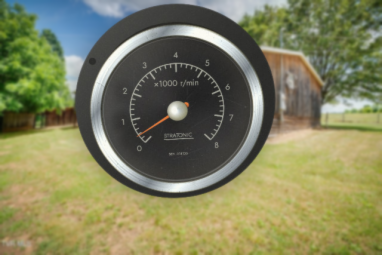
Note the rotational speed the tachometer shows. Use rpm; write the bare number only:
400
